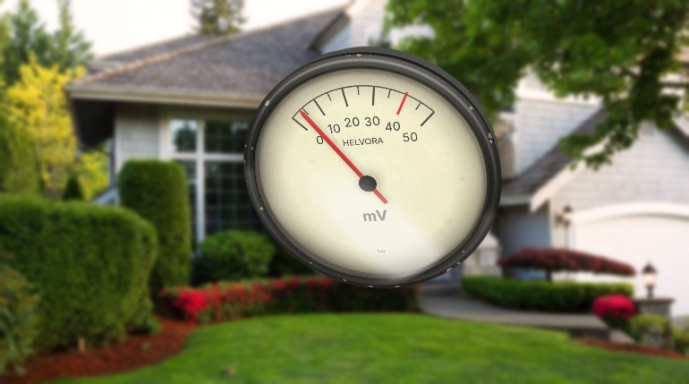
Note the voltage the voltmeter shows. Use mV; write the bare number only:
5
